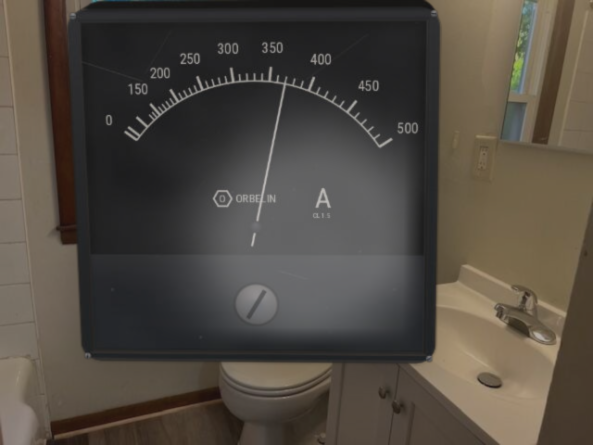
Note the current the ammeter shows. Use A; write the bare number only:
370
